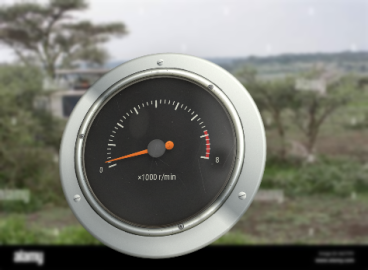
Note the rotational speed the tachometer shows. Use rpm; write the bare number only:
200
